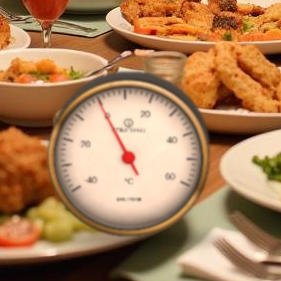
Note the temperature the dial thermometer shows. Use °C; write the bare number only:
0
